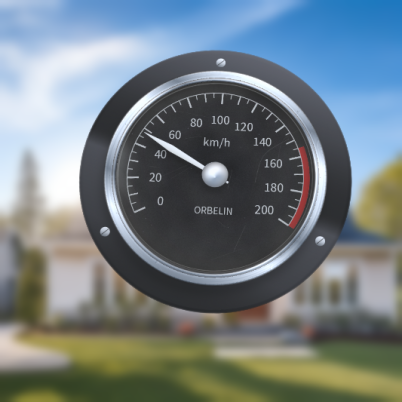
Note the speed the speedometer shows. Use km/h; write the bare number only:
47.5
